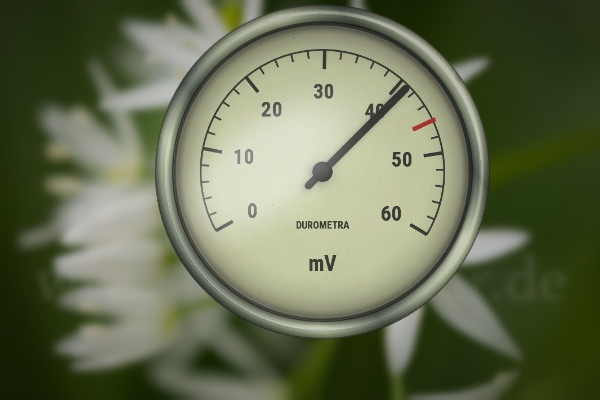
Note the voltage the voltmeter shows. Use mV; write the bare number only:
41
